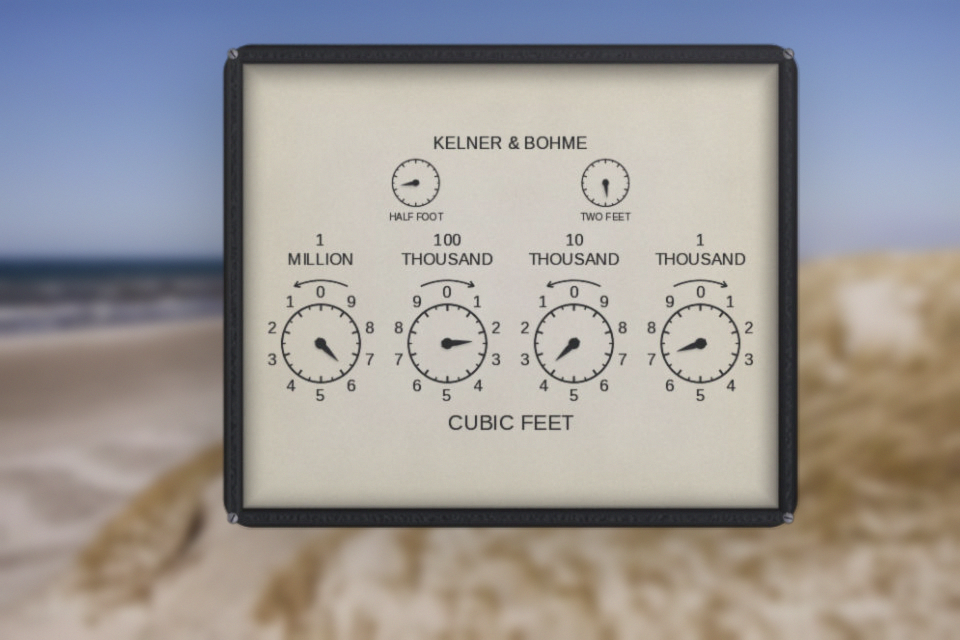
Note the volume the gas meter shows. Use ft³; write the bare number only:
623700
